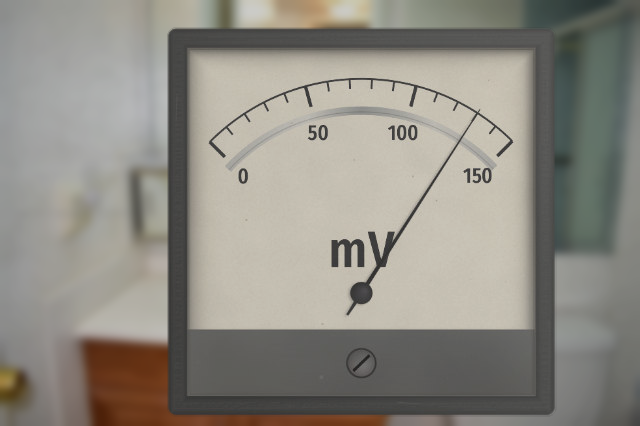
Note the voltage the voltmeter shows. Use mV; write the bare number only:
130
